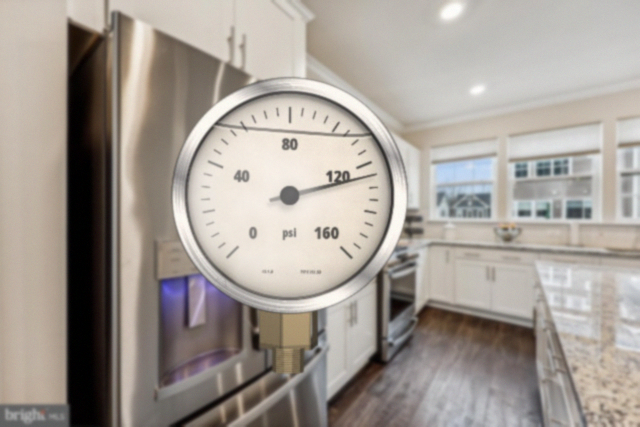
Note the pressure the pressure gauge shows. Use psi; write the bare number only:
125
